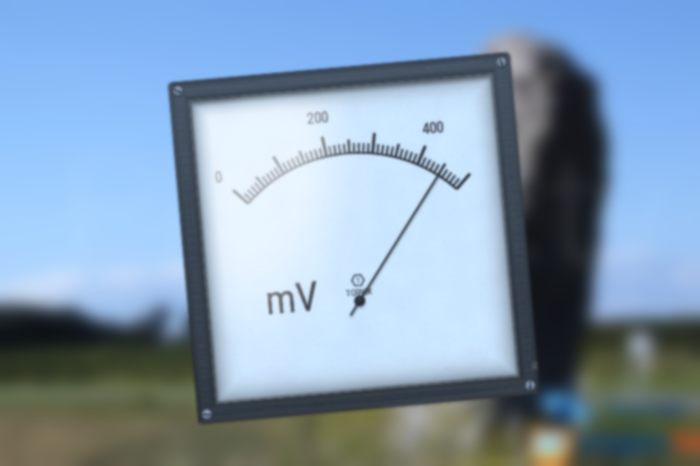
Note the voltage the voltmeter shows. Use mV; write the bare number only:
450
